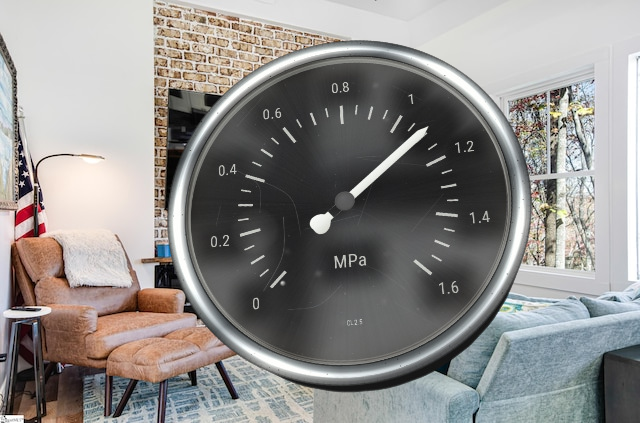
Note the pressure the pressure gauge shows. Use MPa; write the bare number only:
1.1
